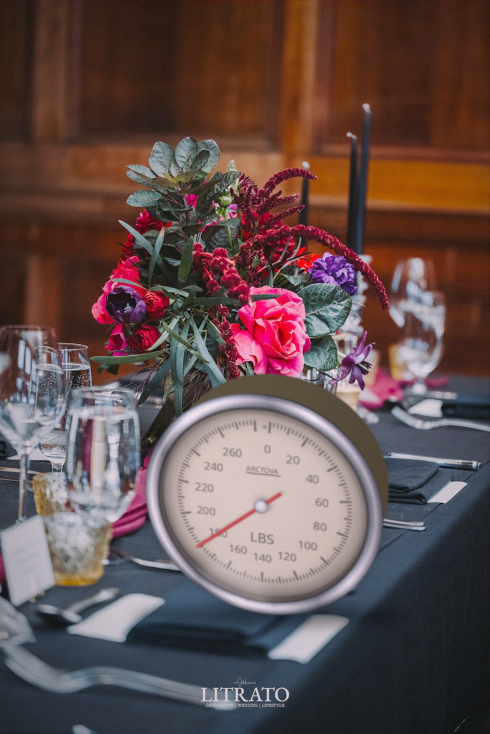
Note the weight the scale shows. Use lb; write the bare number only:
180
